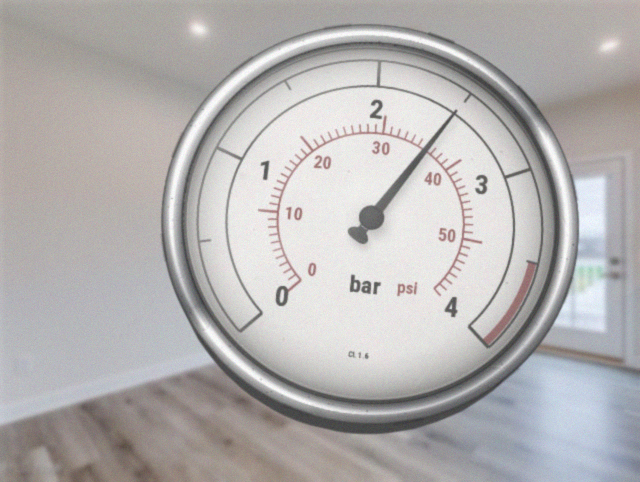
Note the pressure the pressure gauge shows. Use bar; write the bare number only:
2.5
